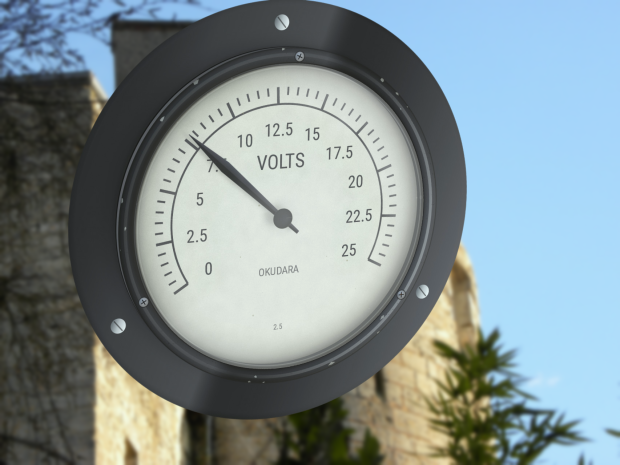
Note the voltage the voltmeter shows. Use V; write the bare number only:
7.75
